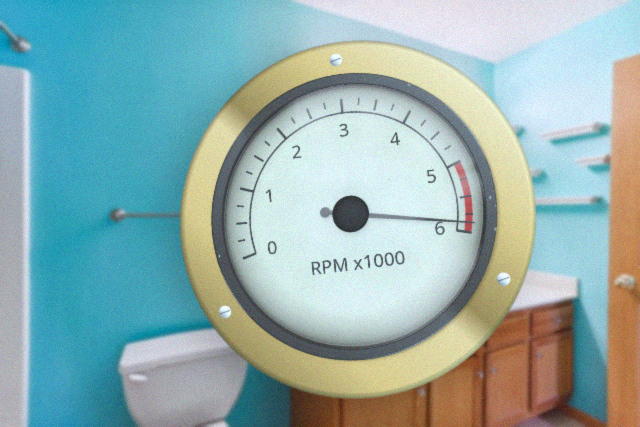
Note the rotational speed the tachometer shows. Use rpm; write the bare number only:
5875
